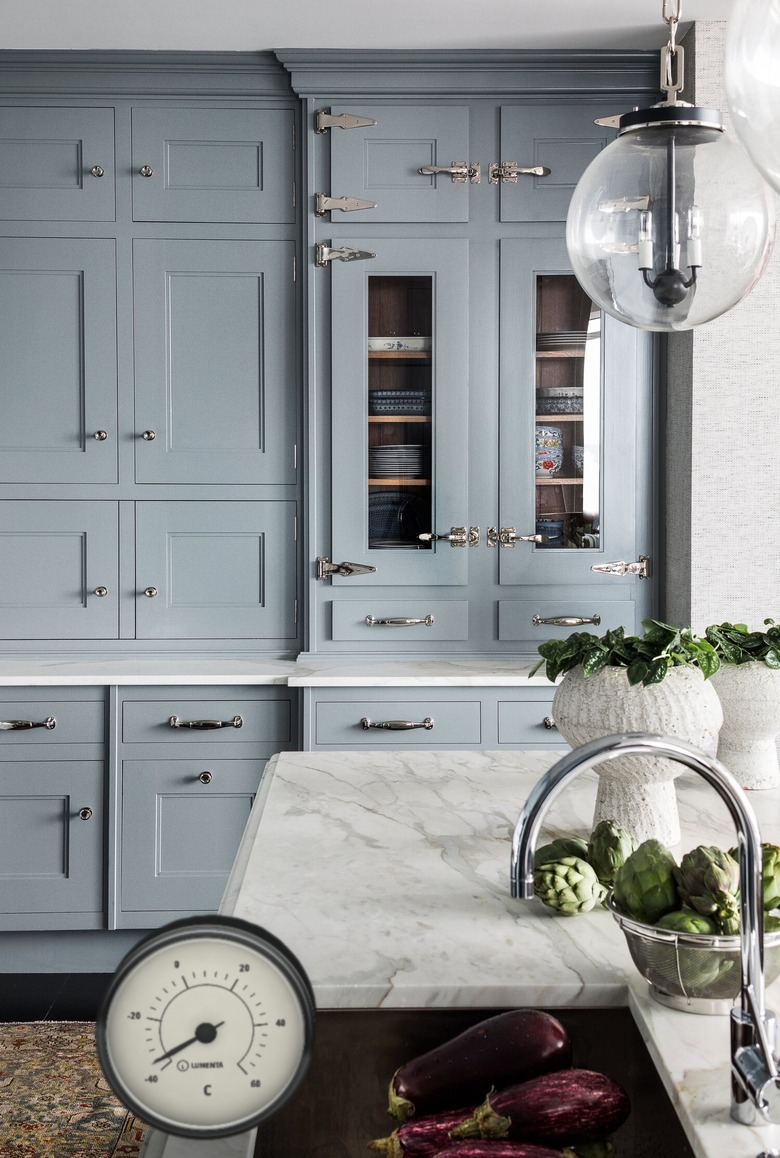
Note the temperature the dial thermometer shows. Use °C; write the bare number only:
-36
